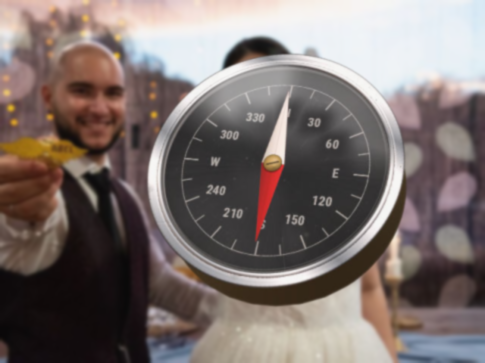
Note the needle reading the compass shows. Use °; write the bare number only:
180
